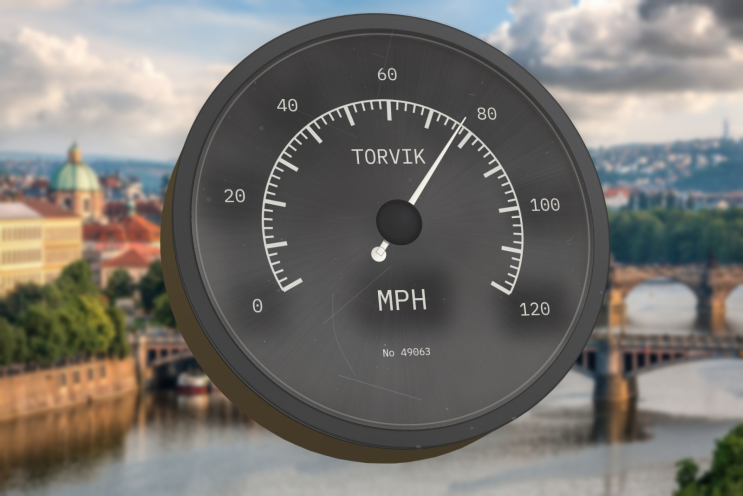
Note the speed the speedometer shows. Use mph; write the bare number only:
77
